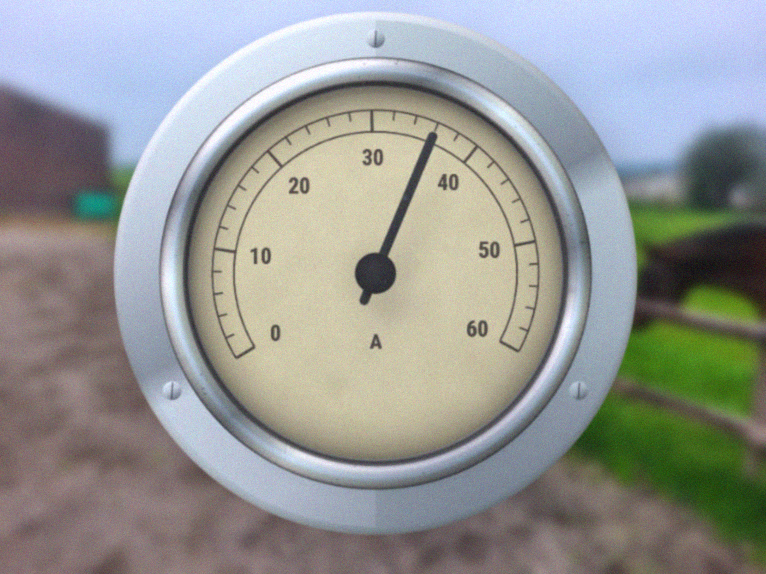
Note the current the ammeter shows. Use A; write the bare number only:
36
